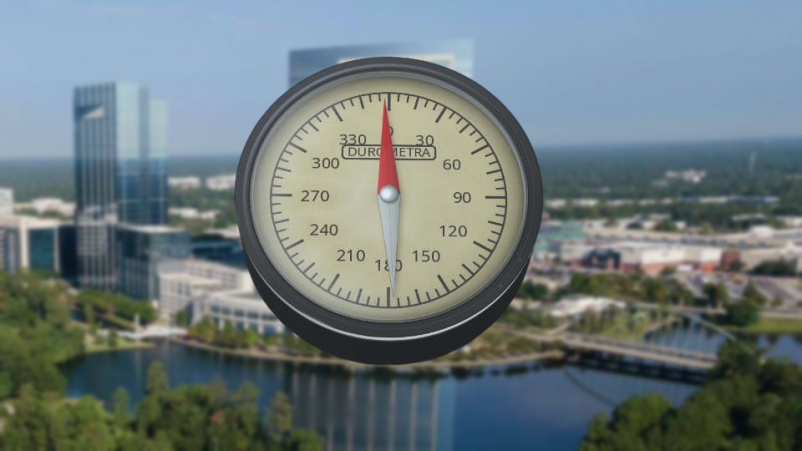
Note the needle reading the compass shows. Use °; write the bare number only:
357.5
